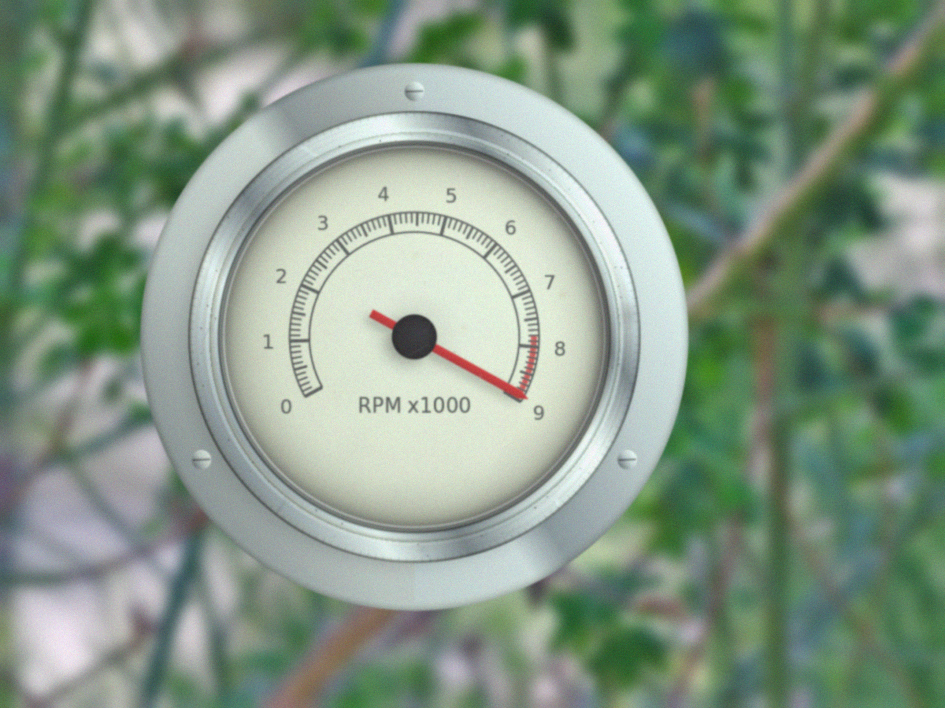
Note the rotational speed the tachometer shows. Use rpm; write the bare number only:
8900
